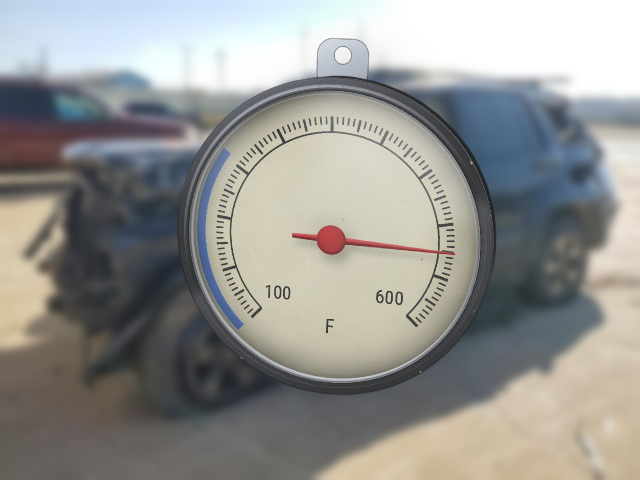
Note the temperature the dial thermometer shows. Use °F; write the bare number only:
525
